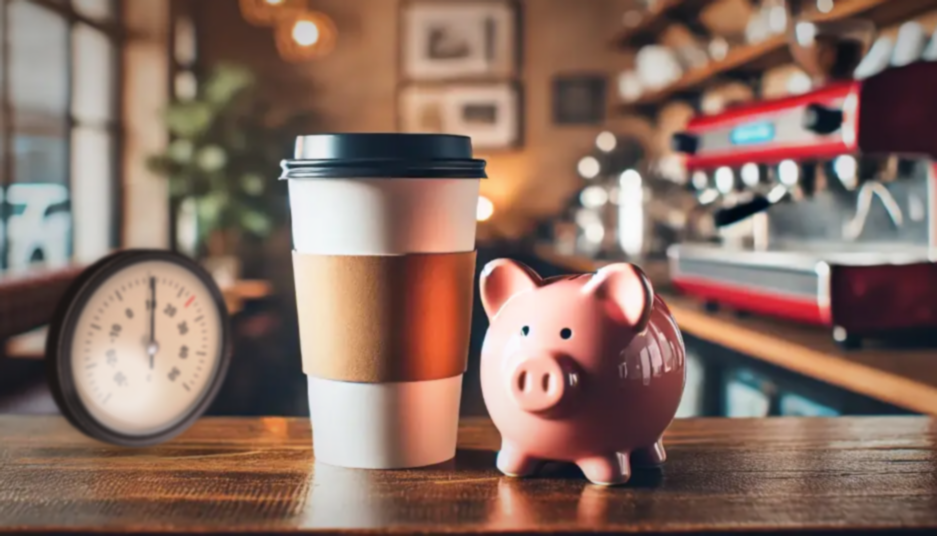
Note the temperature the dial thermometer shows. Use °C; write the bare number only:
10
